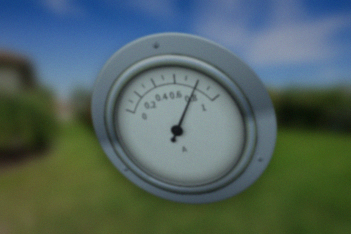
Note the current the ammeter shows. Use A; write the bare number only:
0.8
